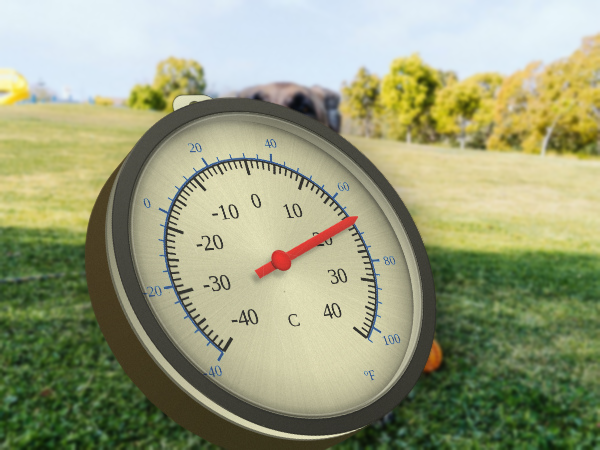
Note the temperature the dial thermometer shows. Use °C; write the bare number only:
20
